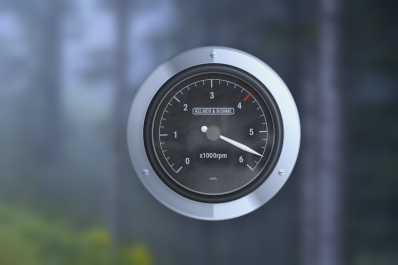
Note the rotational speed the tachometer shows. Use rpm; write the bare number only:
5600
